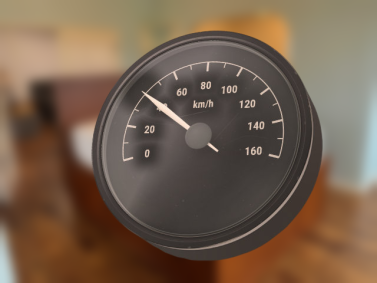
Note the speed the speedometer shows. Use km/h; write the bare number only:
40
